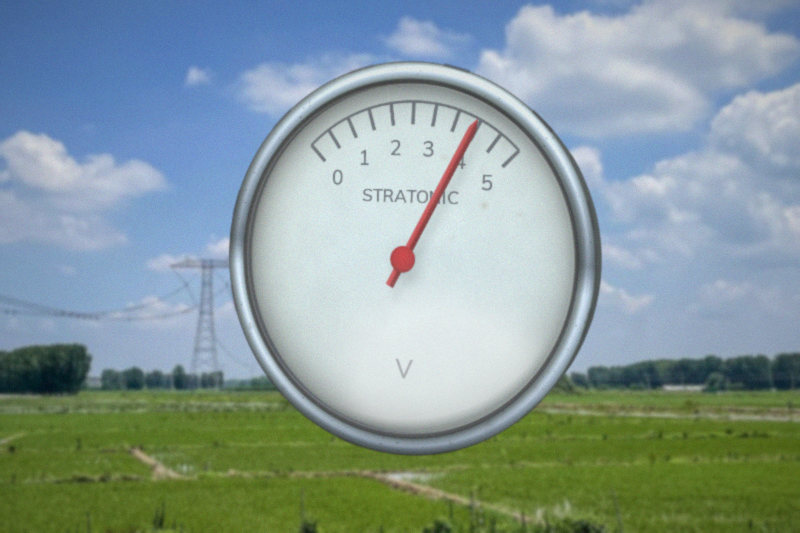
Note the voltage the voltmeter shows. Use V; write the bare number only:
4
